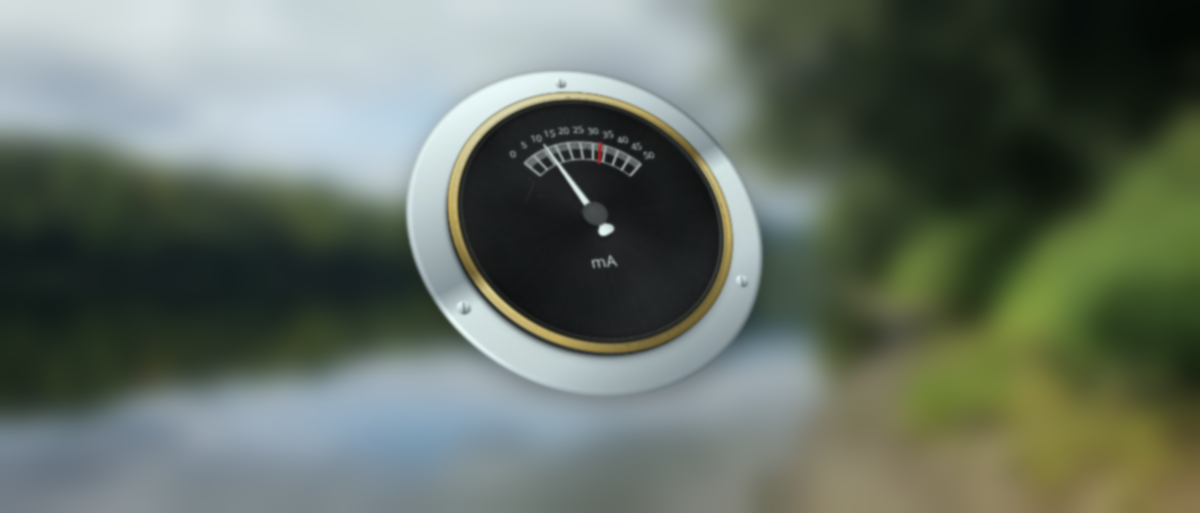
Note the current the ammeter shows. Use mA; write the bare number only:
10
